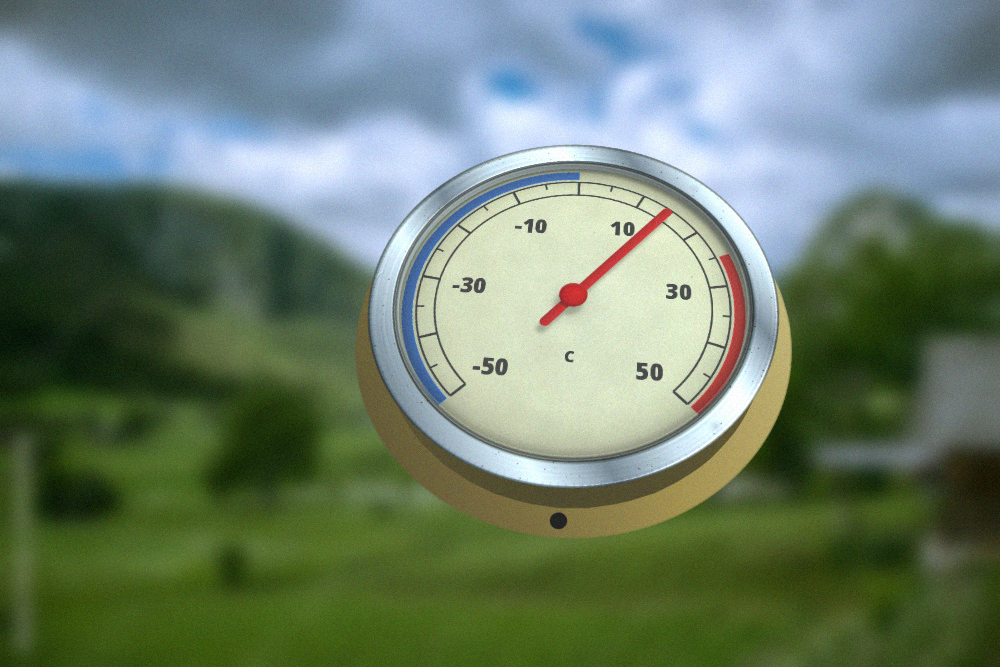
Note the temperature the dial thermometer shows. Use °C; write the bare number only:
15
